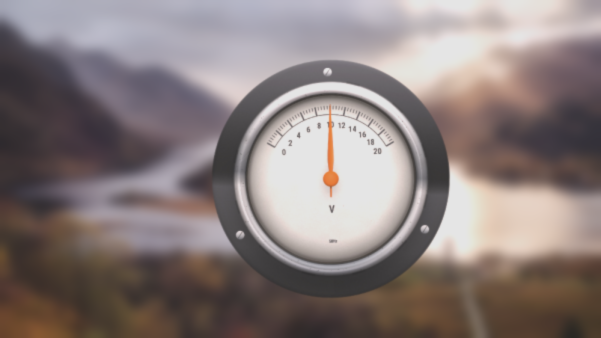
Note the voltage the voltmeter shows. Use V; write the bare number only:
10
